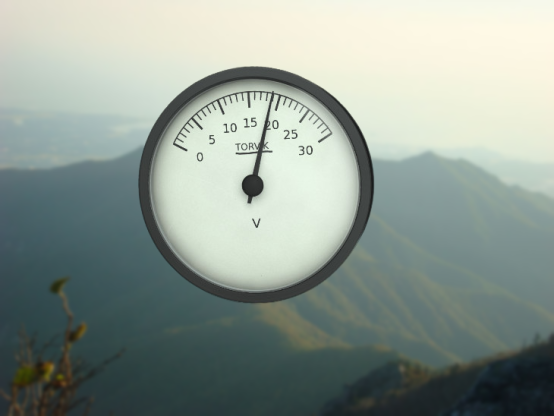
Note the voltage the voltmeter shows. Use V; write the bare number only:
19
